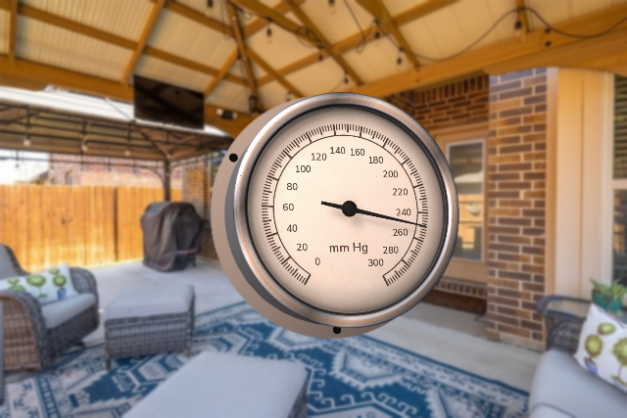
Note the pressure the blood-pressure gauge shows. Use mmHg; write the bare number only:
250
